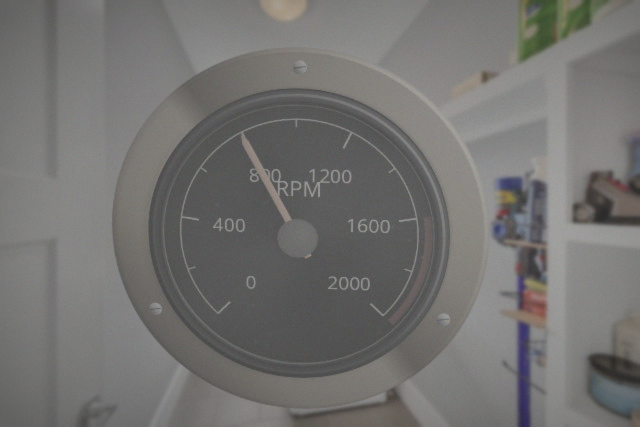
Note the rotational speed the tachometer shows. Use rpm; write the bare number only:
800
